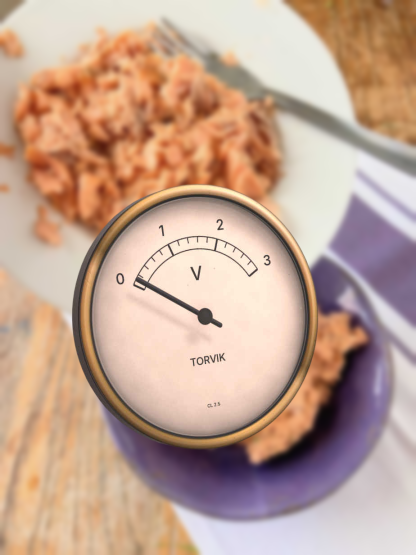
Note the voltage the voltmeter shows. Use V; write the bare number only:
0.1
